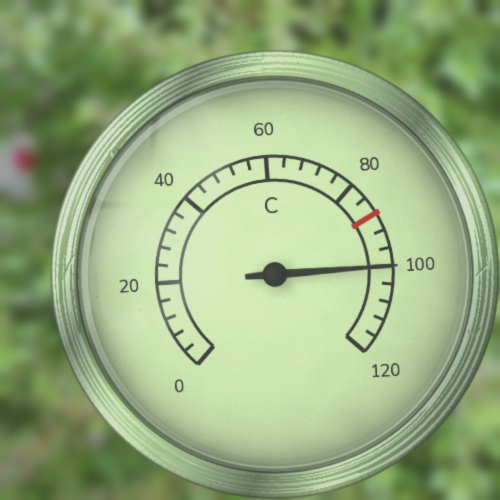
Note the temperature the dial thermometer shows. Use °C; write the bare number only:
100
